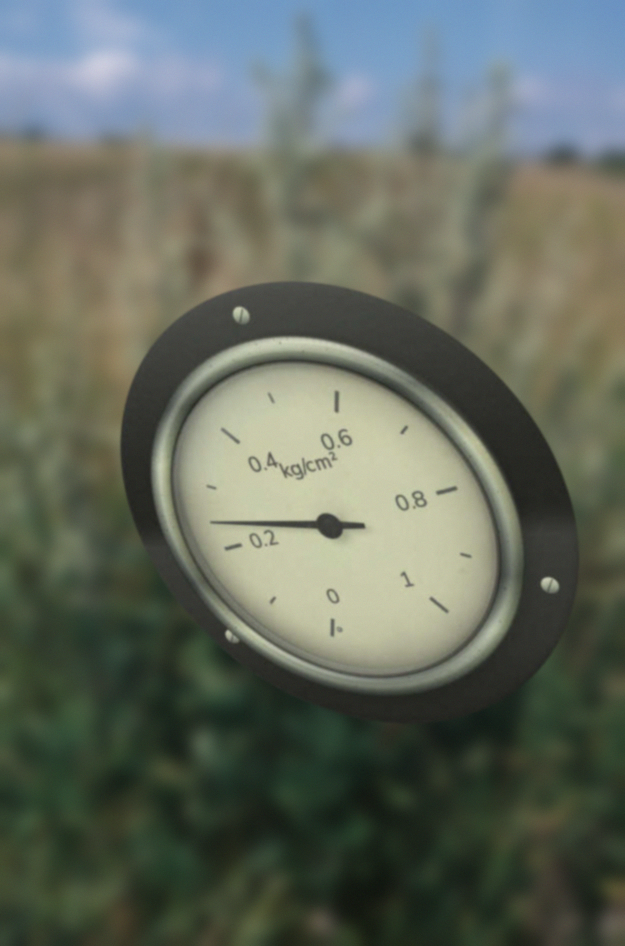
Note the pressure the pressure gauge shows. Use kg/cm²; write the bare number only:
0.25
